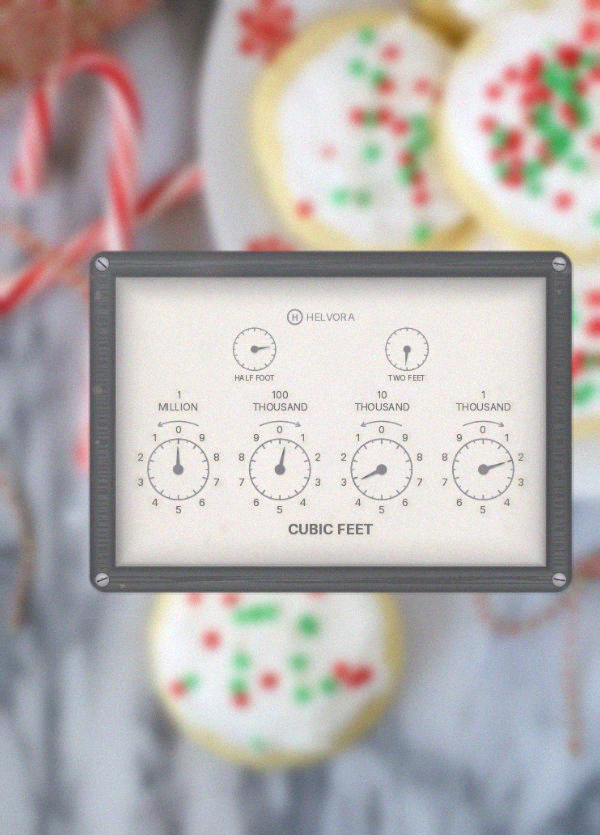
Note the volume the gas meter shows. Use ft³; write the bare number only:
3200
